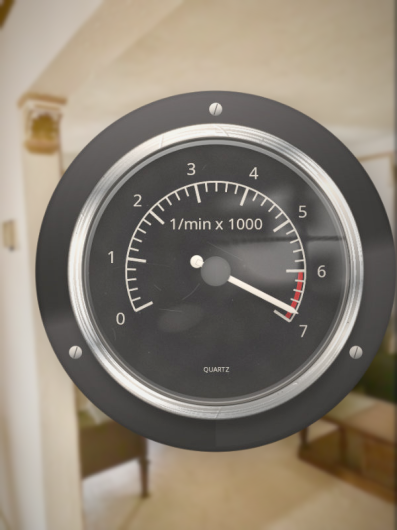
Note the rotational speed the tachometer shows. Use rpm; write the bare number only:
6800
